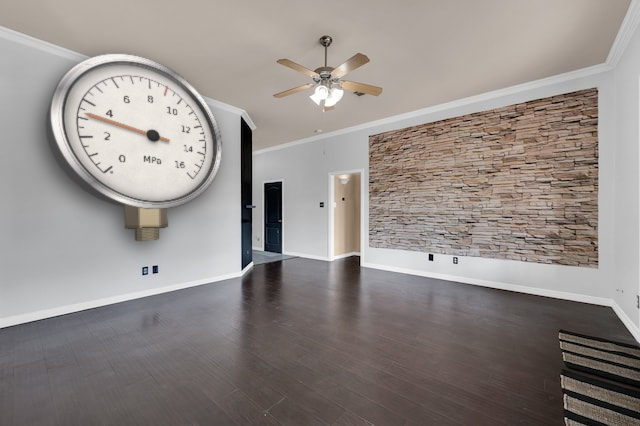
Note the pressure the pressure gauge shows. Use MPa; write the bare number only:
3.25
